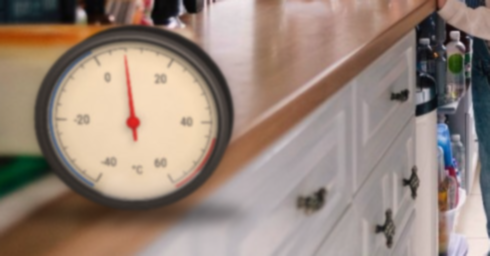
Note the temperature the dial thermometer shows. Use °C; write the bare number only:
8
